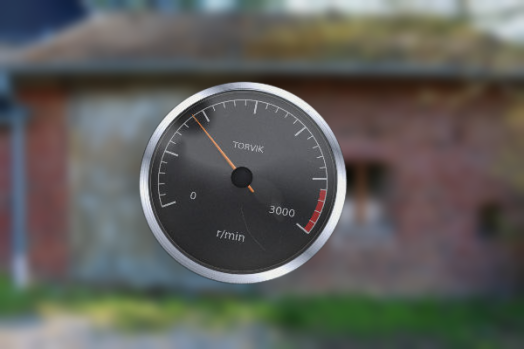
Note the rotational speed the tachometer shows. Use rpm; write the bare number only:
900
